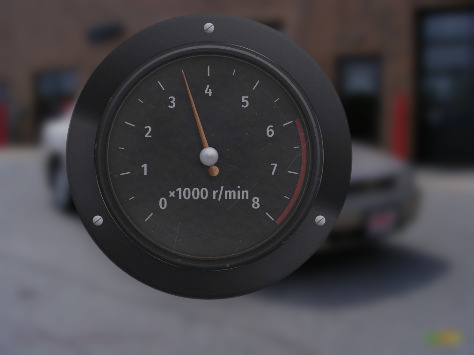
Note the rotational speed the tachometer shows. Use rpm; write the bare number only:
3500
